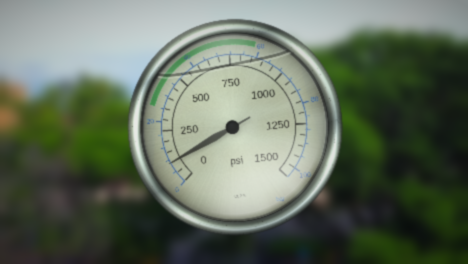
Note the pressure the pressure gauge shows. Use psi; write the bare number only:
100
